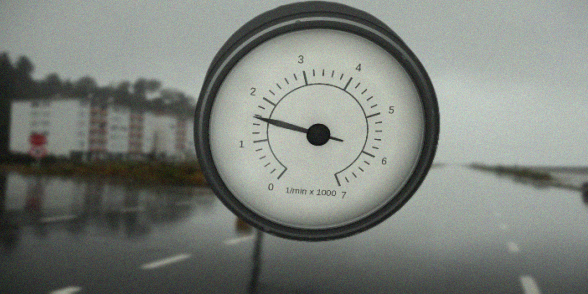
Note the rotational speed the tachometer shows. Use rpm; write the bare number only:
1600
